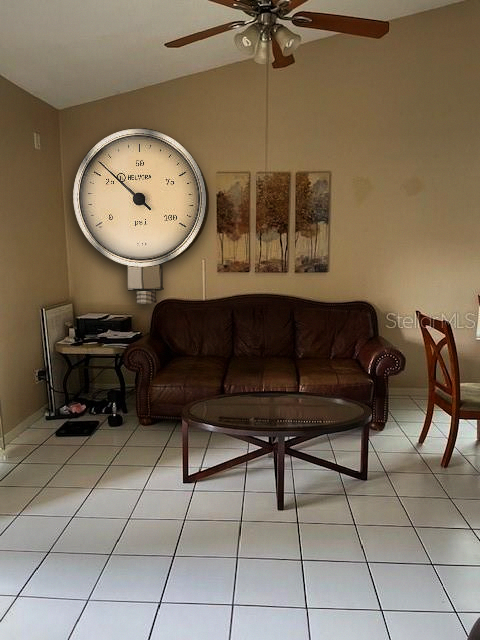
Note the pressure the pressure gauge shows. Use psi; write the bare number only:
30
